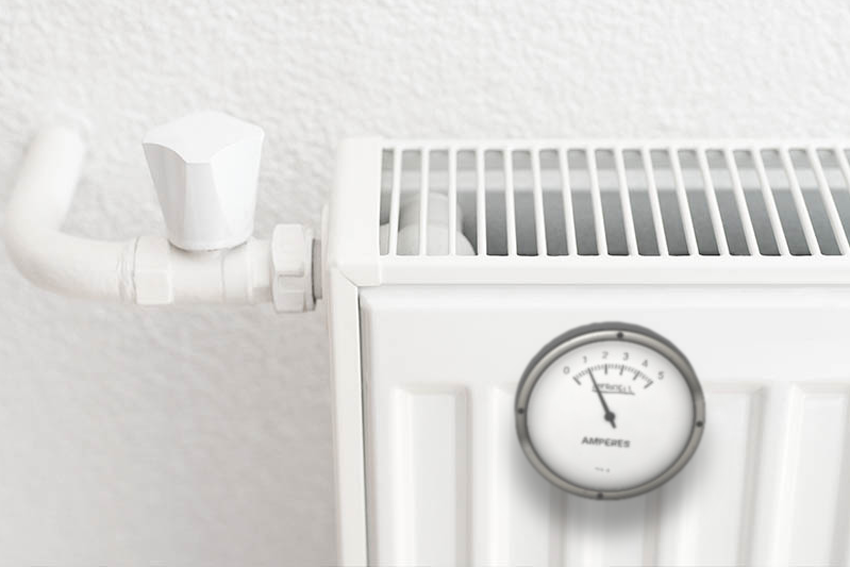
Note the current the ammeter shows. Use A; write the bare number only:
1
